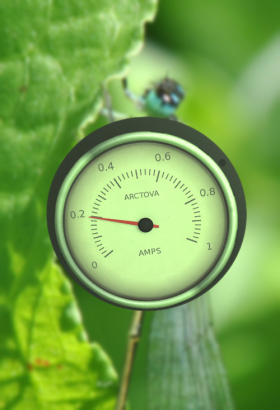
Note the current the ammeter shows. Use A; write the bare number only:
0.2
